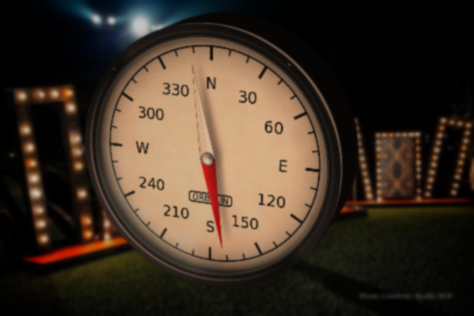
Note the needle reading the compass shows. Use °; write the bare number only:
170
